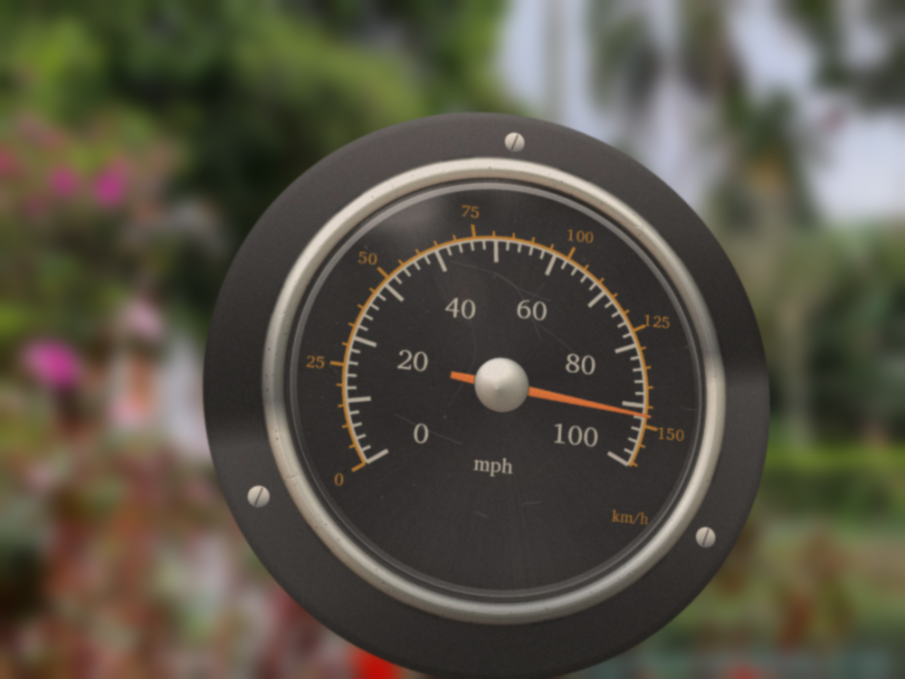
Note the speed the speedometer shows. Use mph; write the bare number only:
92
